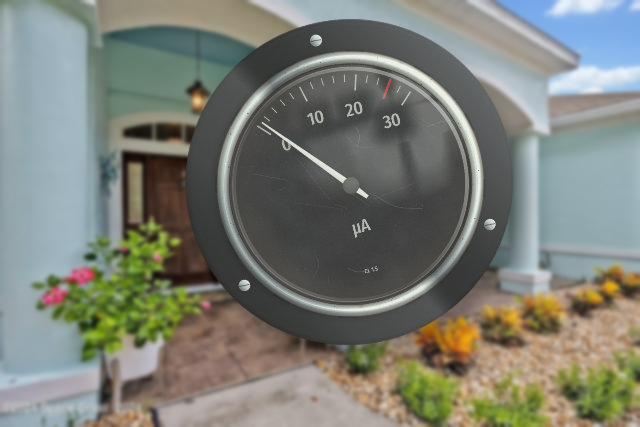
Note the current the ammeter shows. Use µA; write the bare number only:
1
